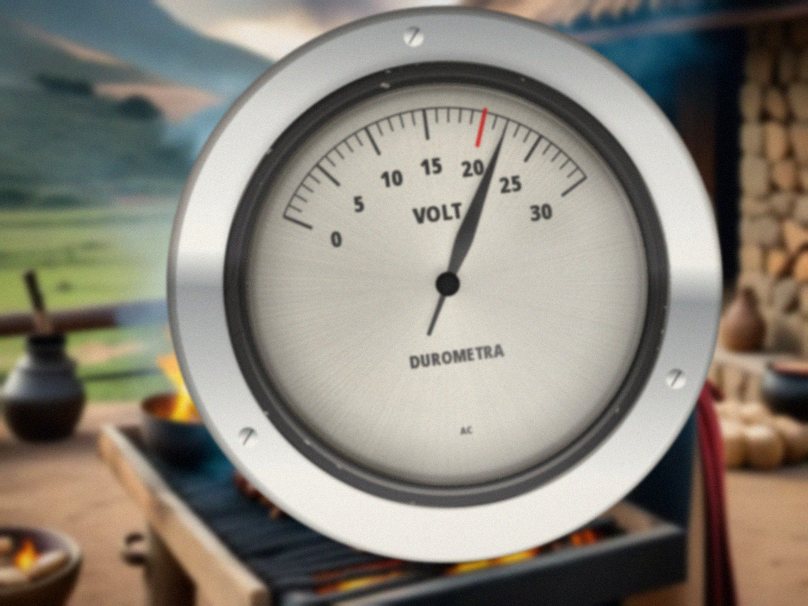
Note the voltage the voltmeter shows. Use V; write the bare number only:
22
